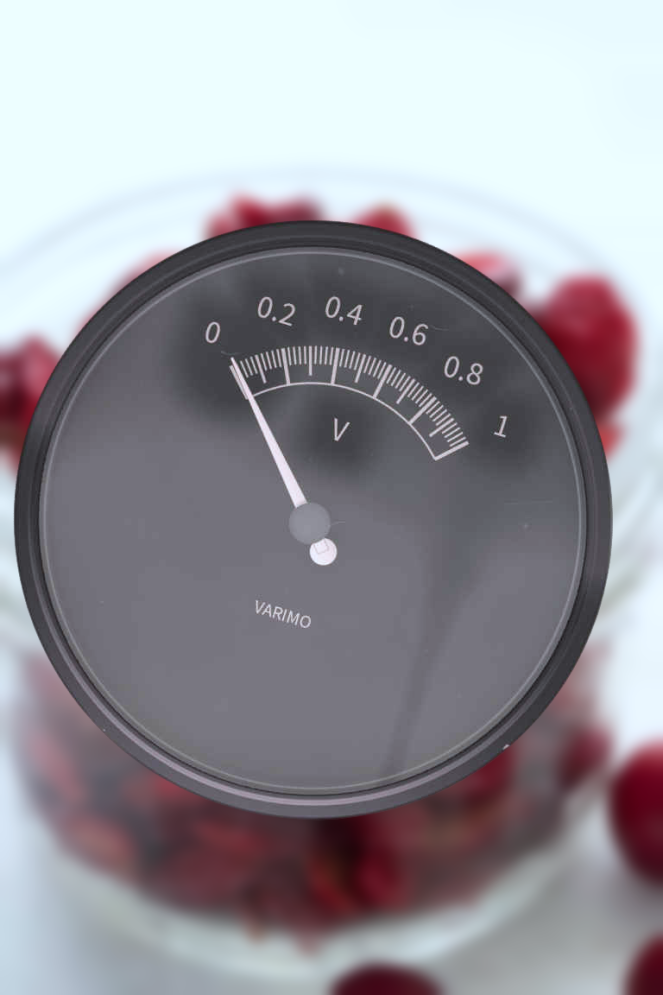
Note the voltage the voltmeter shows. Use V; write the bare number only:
0.02
